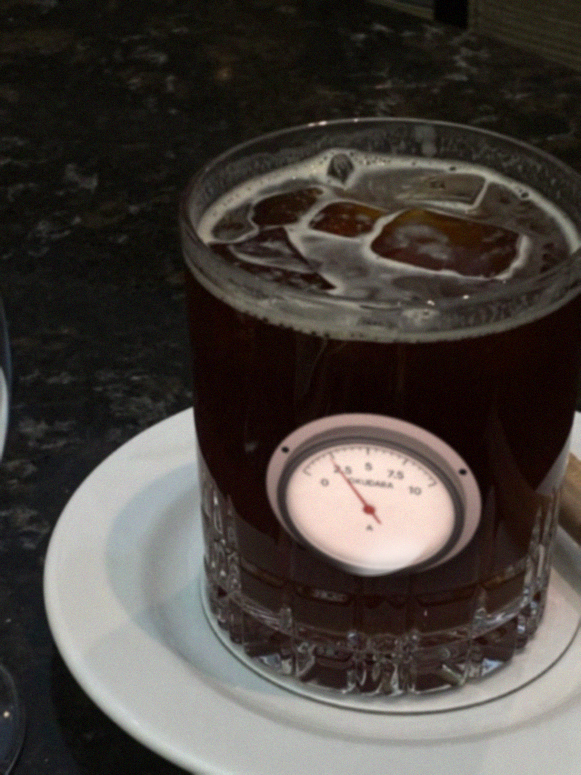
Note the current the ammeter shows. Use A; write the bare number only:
2.5
